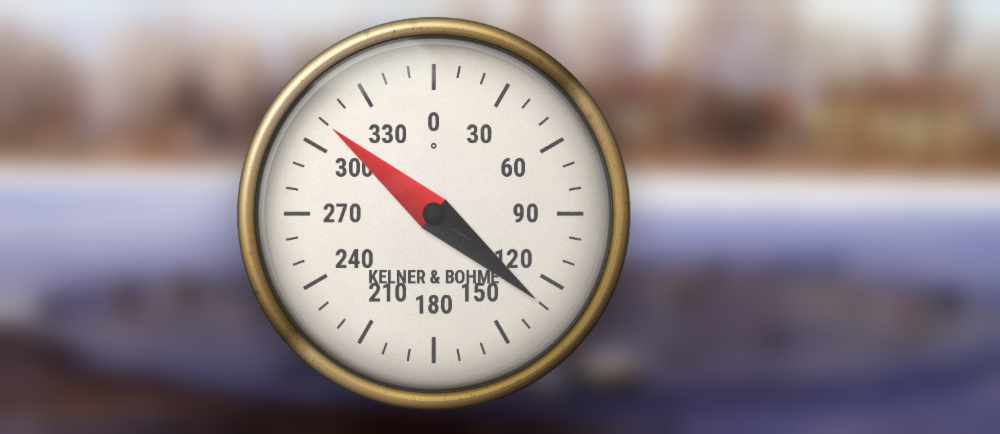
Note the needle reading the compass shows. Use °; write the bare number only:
310
